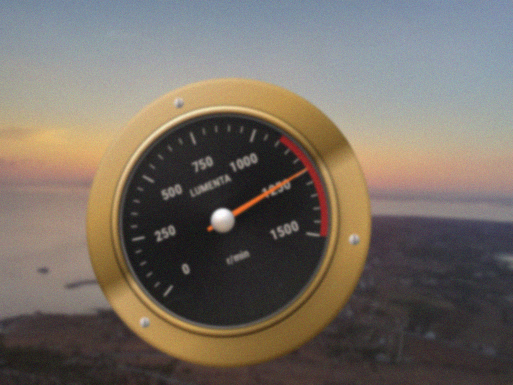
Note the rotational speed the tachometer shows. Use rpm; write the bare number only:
1250
